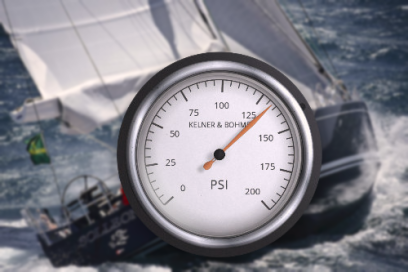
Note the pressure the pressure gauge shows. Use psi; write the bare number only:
132.5
